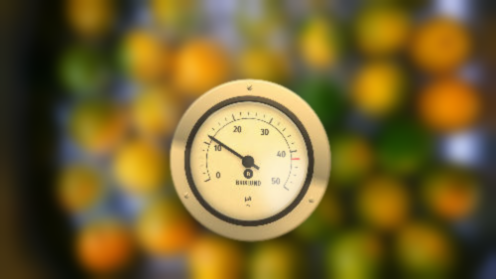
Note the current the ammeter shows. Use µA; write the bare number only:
12
